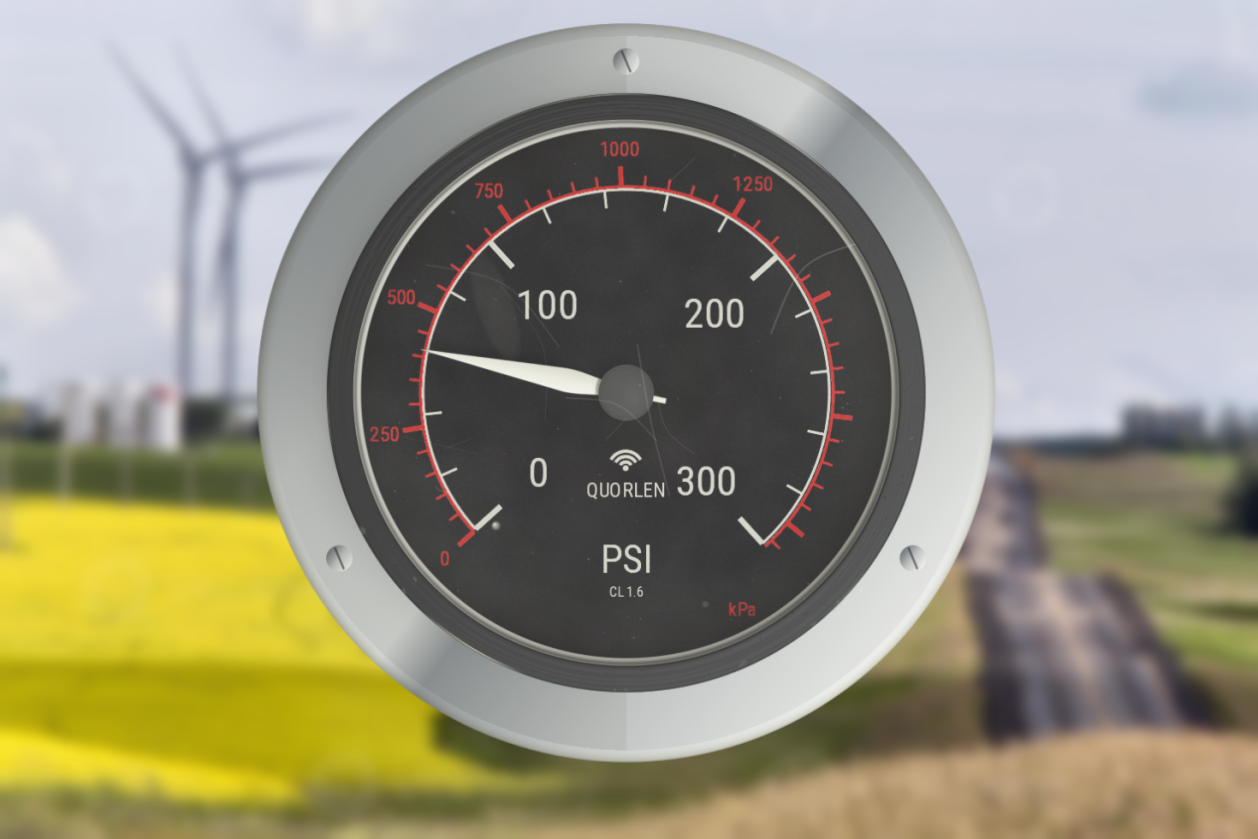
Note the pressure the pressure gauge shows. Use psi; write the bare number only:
60
